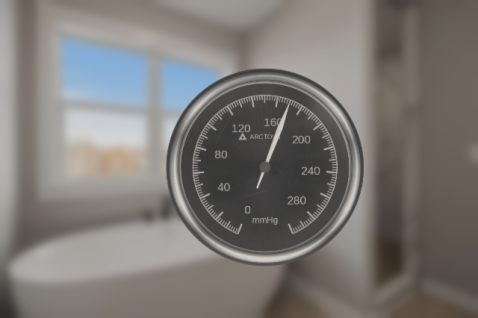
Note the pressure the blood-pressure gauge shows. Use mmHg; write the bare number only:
170
